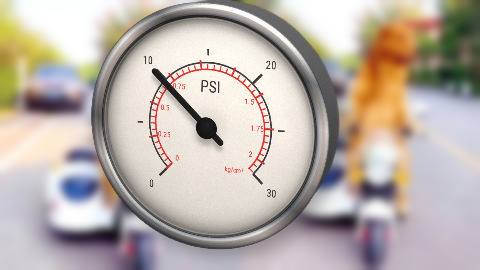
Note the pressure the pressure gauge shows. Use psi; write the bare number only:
10
